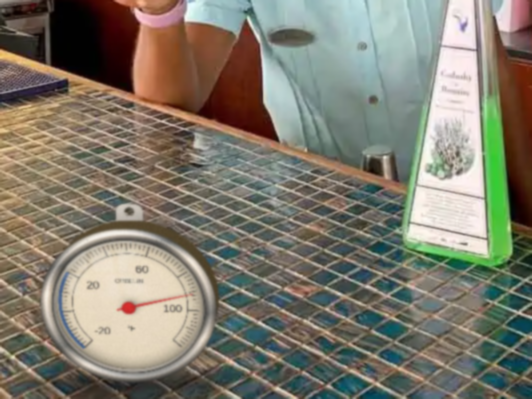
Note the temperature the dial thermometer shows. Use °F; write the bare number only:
90
